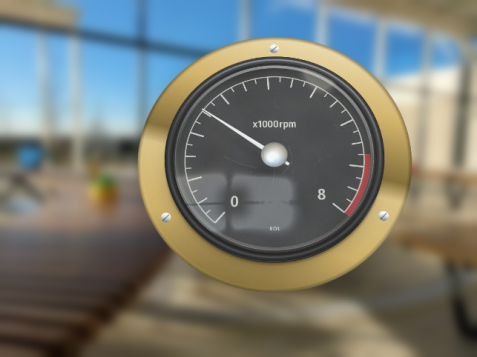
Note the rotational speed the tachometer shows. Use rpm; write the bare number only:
2500
